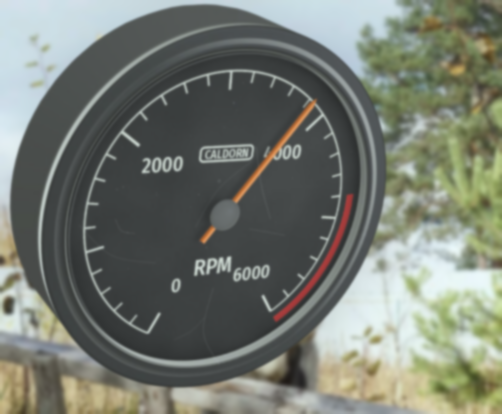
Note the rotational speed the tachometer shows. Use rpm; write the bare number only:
3800
